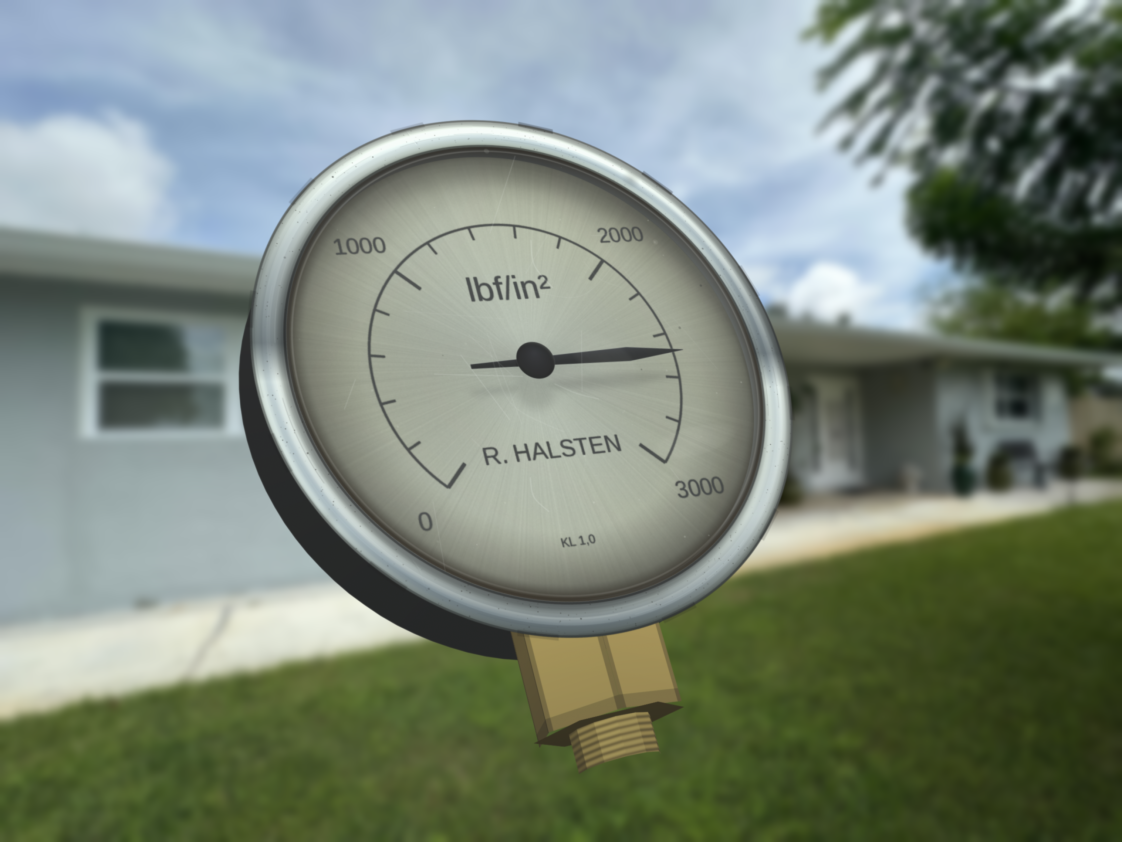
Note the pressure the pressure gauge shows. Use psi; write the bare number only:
2500
